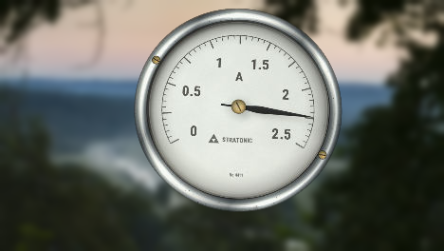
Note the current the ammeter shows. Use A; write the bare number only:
2.25
